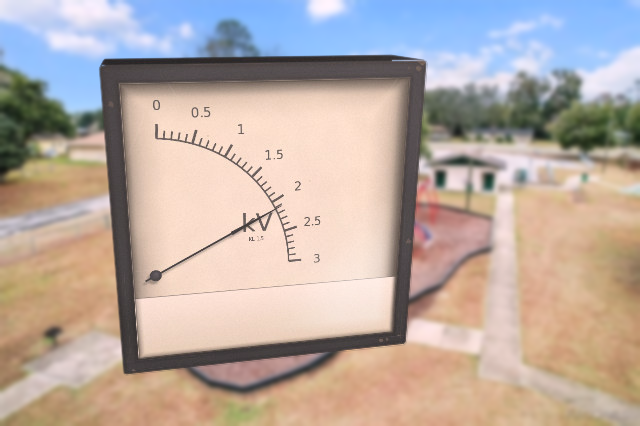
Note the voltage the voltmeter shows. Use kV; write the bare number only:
2.1
